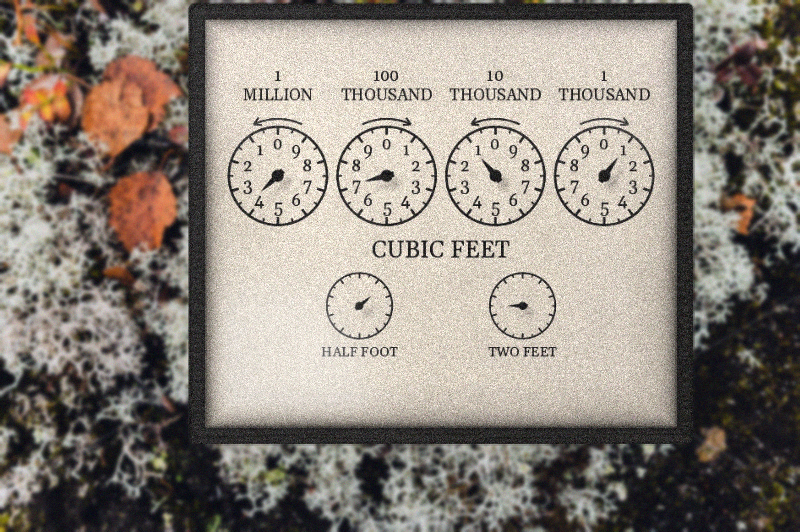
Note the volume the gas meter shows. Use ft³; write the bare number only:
371100
